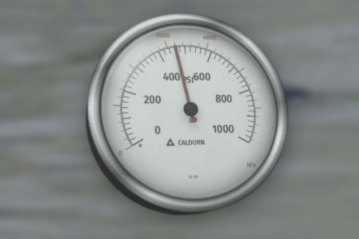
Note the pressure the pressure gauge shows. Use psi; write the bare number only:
460
